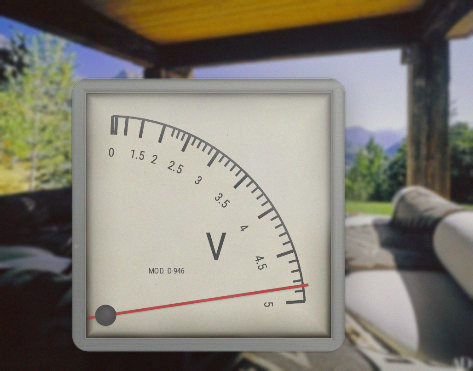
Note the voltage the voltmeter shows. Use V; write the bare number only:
4.85
